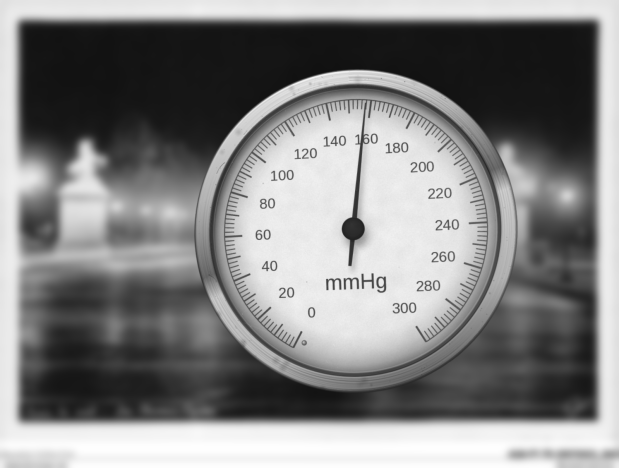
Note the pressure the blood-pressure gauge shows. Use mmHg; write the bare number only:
158
